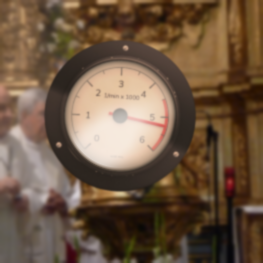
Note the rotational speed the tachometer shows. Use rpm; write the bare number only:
5250
